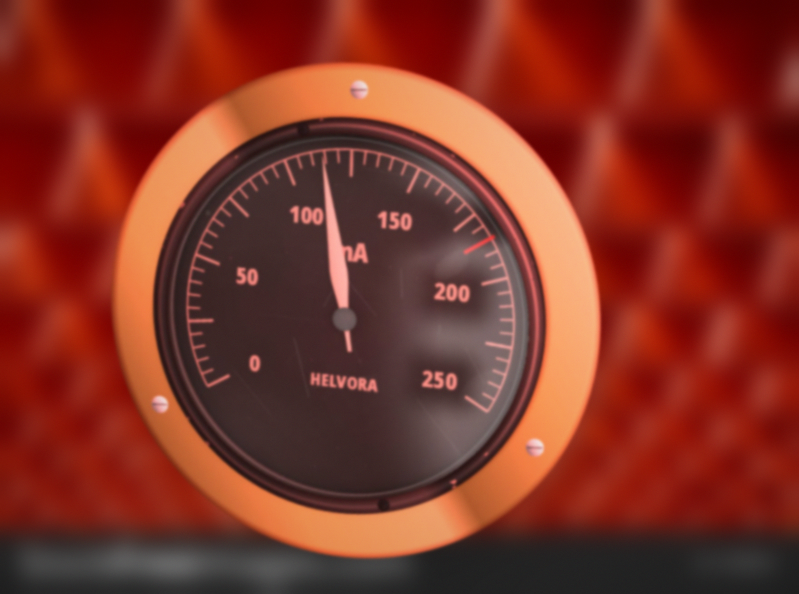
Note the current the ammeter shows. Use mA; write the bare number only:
115
